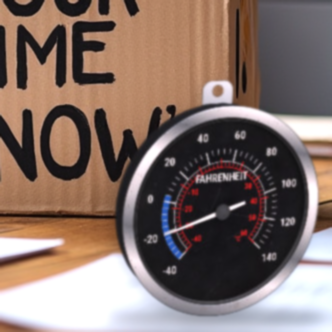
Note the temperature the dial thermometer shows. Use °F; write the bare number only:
-20
